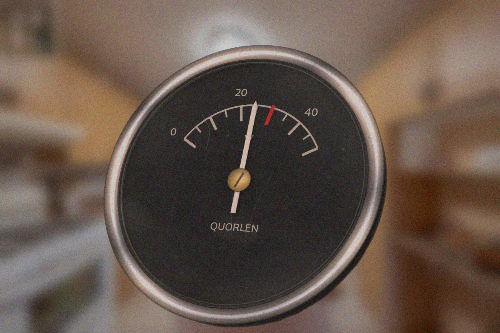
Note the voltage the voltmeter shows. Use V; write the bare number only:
25
